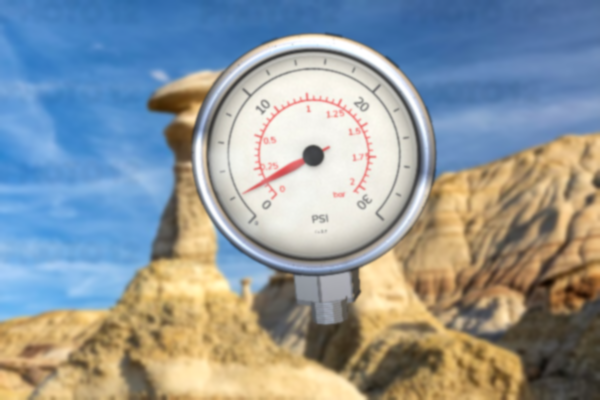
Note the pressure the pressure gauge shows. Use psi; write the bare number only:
2
